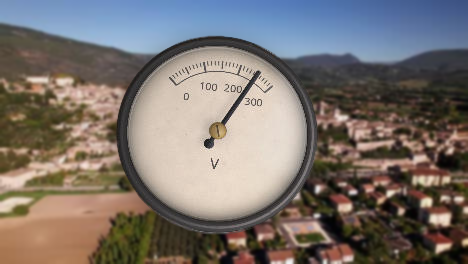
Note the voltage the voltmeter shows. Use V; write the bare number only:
250
